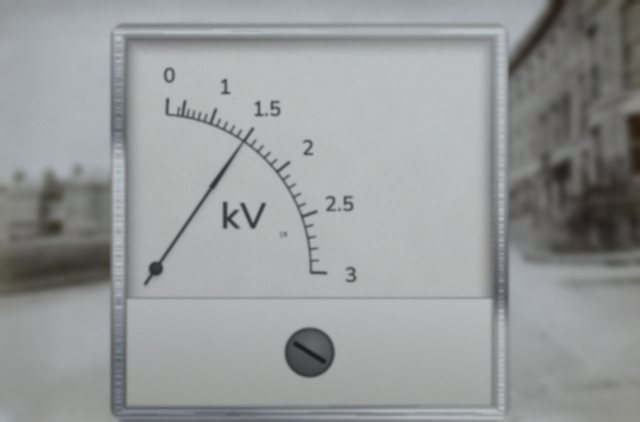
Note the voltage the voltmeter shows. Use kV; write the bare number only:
1.5
